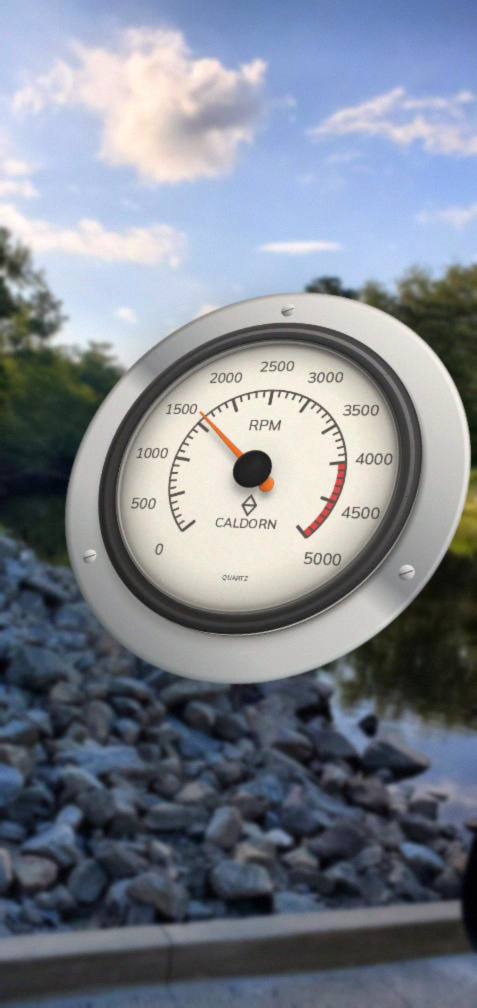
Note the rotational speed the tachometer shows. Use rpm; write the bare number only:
1600
